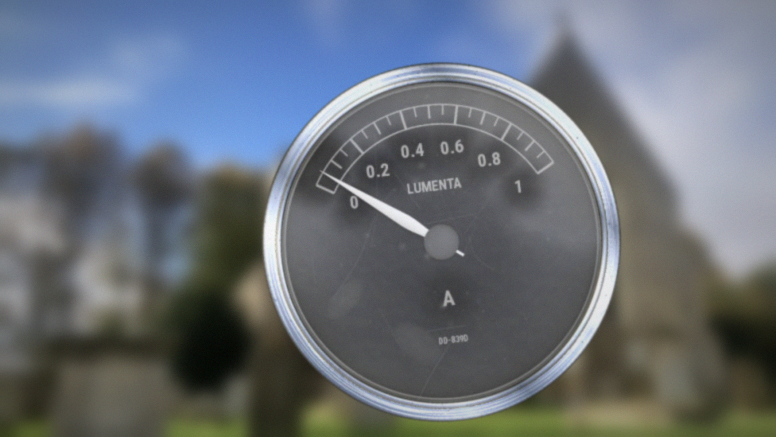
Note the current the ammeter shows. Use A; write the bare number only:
0.05
